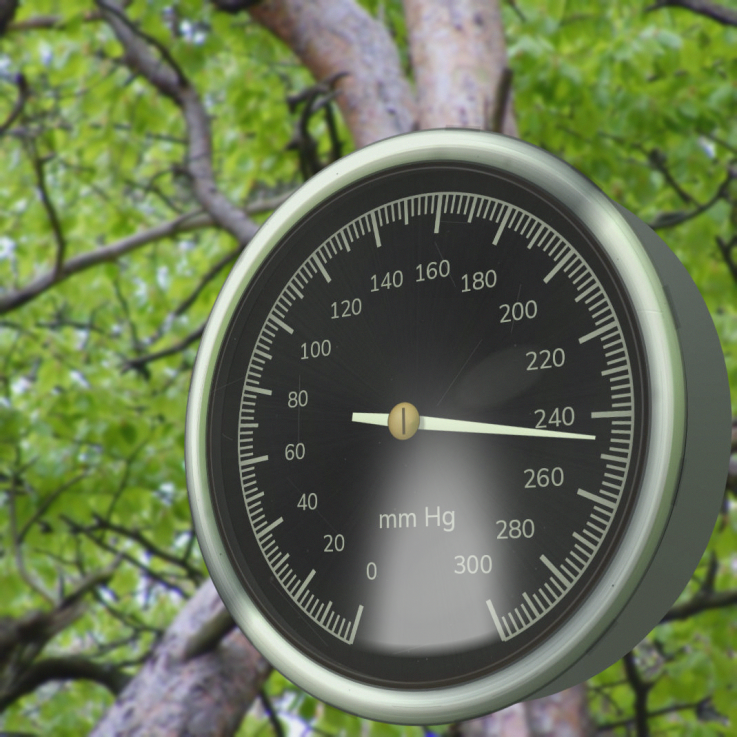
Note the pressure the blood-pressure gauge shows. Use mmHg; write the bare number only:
246
